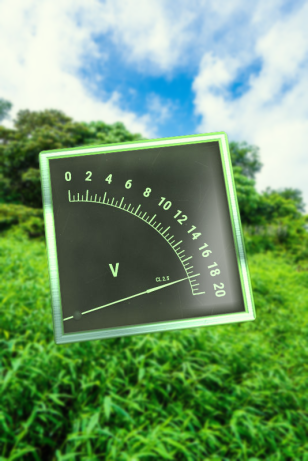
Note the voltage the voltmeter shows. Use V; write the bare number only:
18
